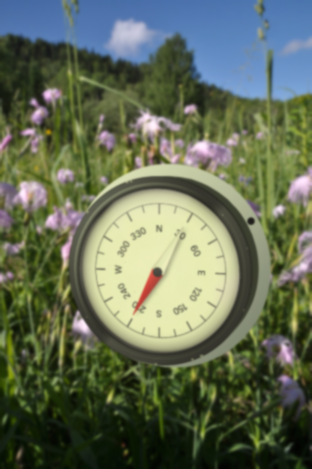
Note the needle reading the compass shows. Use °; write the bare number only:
210
